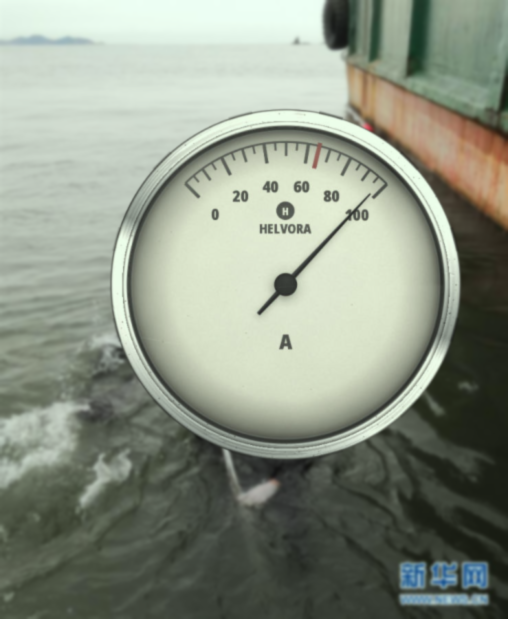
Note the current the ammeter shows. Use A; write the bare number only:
97.5
